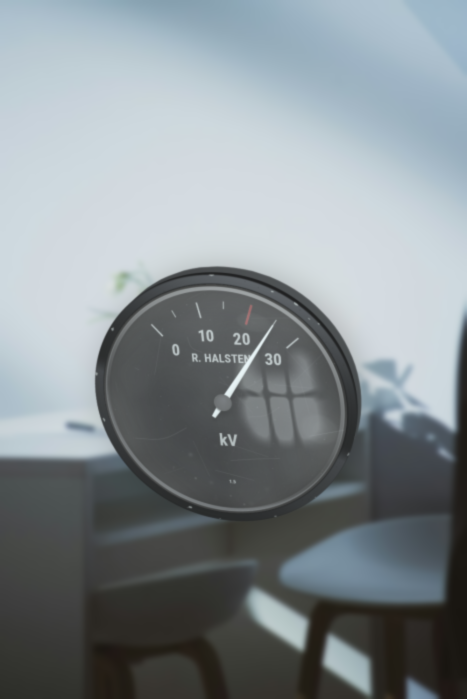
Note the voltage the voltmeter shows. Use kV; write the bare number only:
25
